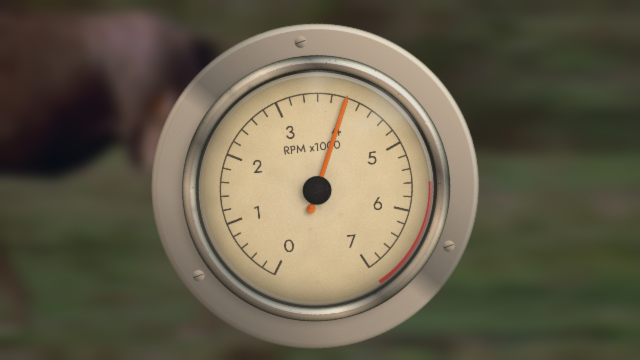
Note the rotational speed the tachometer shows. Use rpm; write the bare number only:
4000
